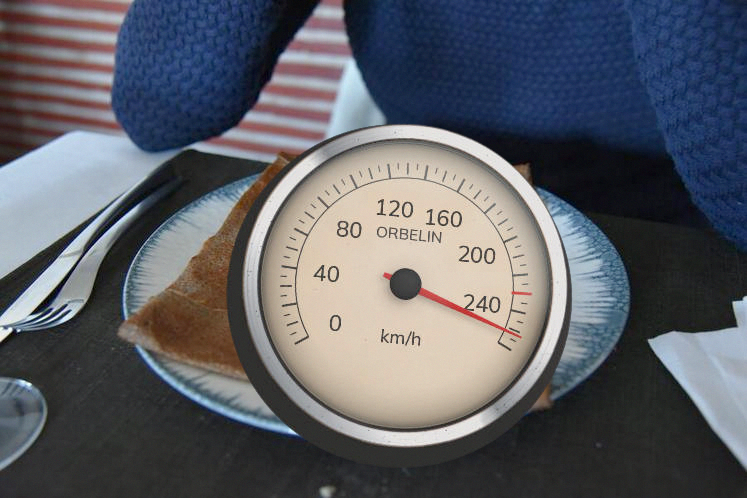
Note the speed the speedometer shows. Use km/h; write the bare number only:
252.5
